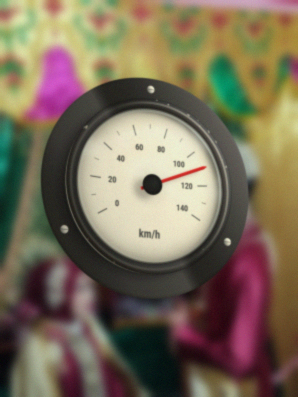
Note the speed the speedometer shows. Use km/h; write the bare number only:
110
